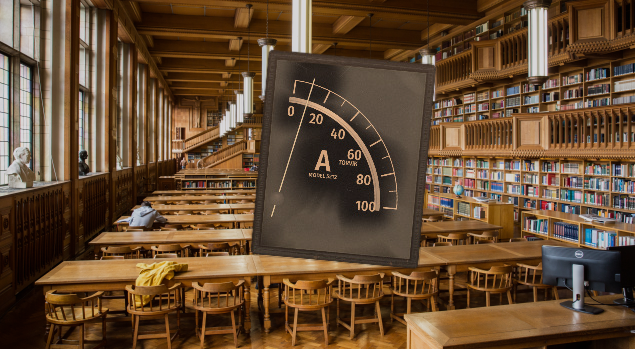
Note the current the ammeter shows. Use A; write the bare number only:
10
